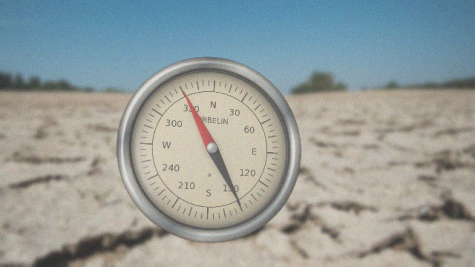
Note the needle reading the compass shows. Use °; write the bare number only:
330
